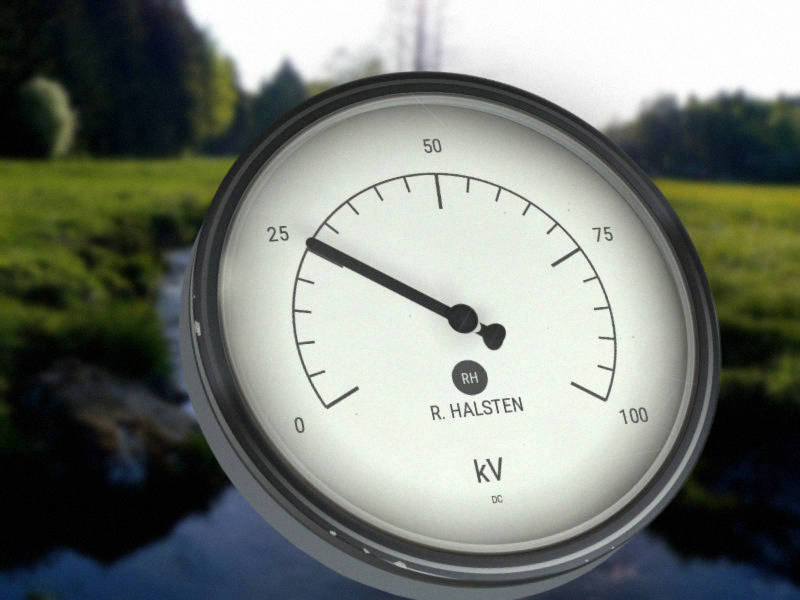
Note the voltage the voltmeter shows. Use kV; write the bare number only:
25
